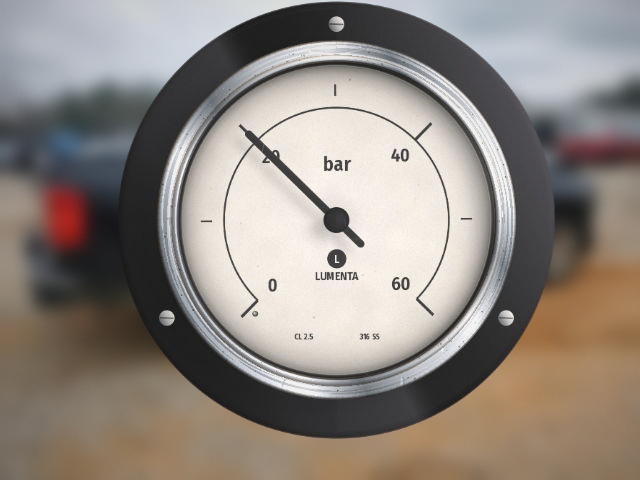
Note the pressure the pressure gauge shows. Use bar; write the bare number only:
20
